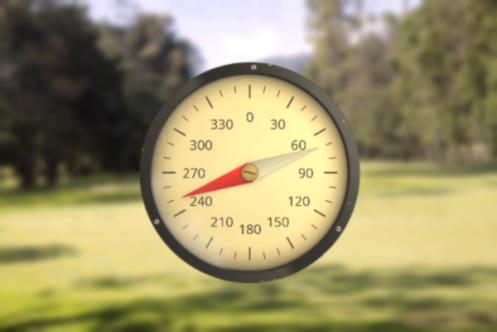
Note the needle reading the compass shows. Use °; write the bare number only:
250
